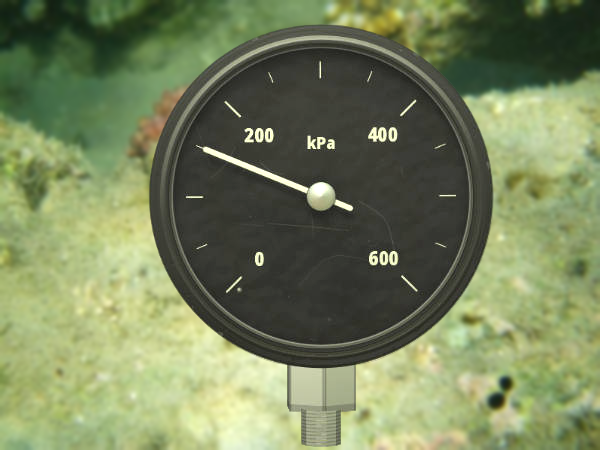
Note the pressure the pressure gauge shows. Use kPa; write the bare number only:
150
